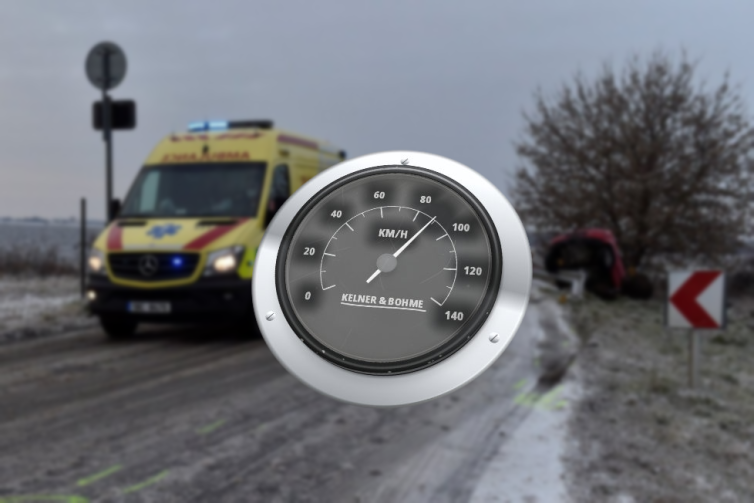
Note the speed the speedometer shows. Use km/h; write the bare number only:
90
